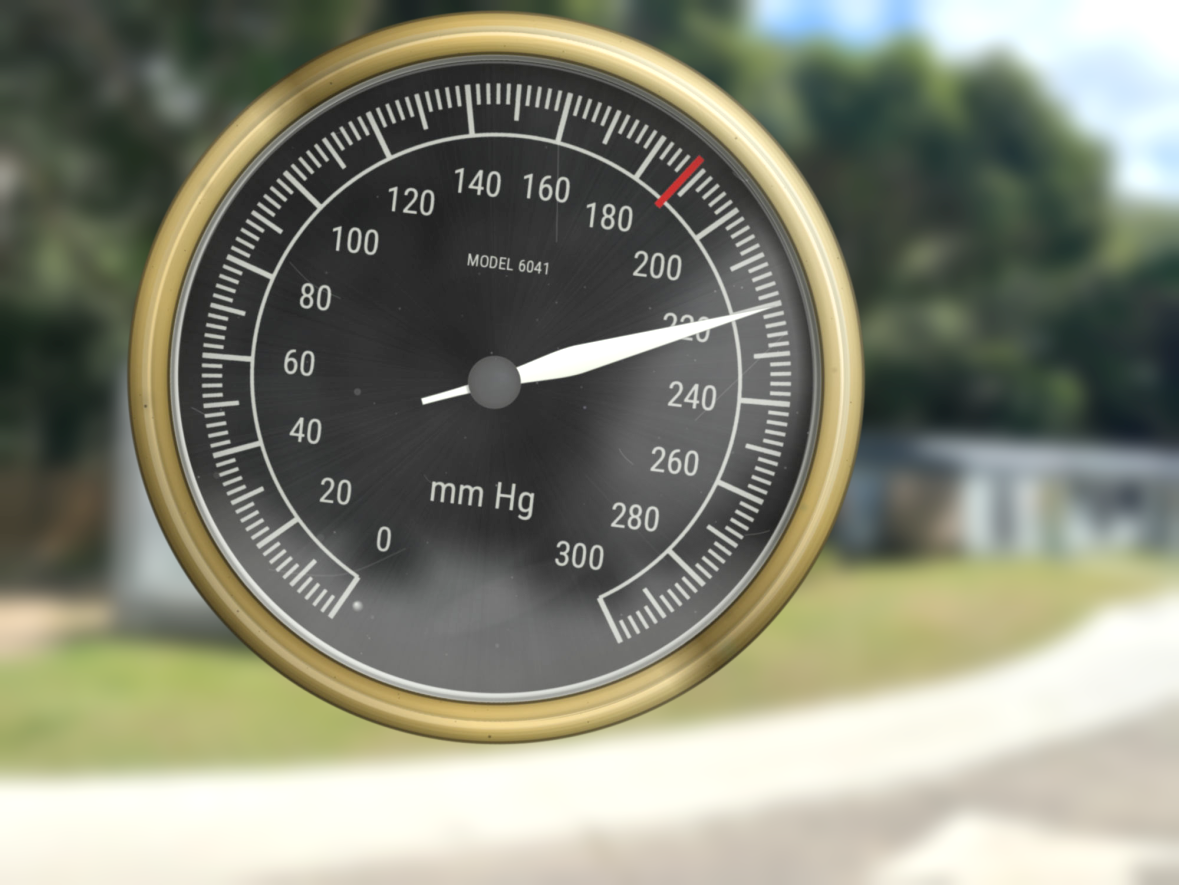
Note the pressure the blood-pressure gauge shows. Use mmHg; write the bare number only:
220
